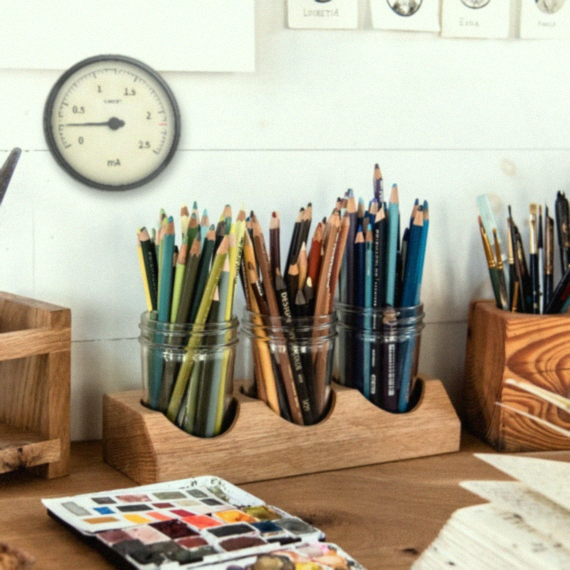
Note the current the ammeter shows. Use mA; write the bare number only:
0.25
